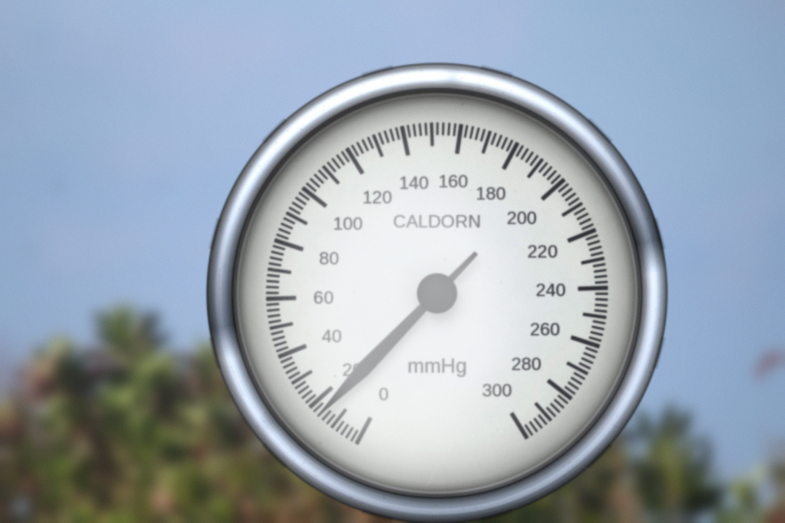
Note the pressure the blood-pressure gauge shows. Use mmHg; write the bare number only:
16
